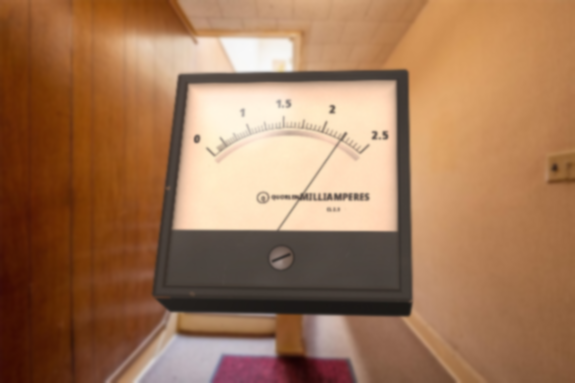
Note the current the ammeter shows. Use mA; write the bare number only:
2.25
